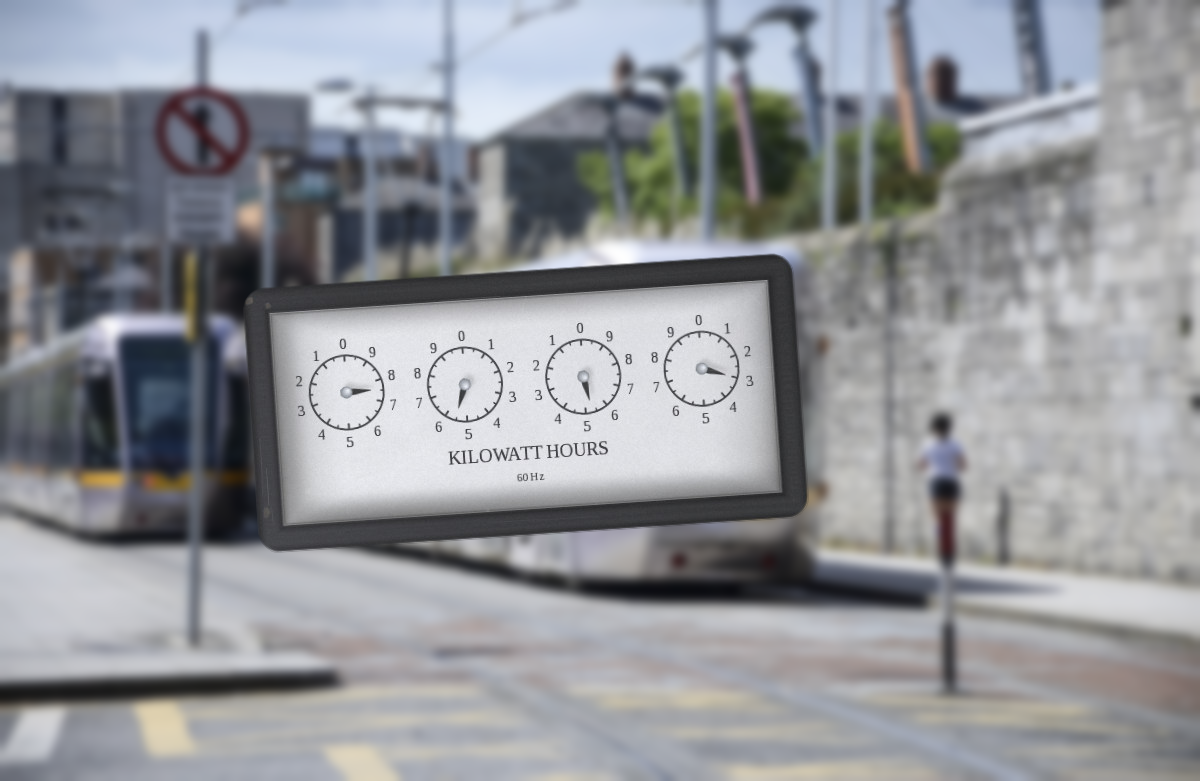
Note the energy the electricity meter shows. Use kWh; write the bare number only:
7553
